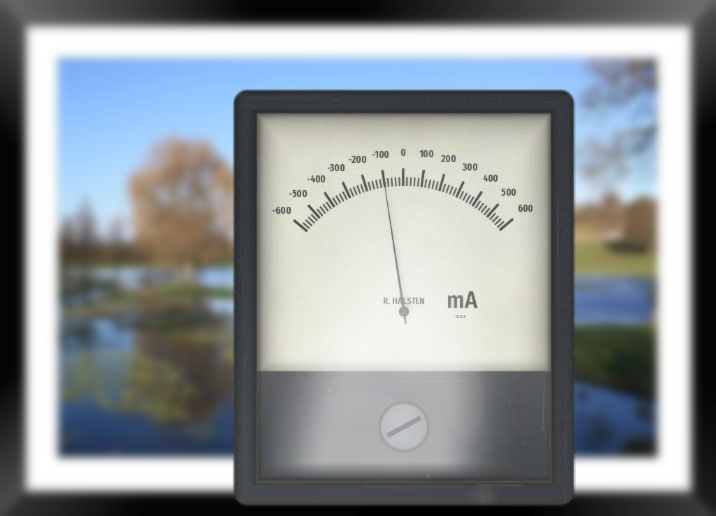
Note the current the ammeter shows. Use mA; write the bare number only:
-100
